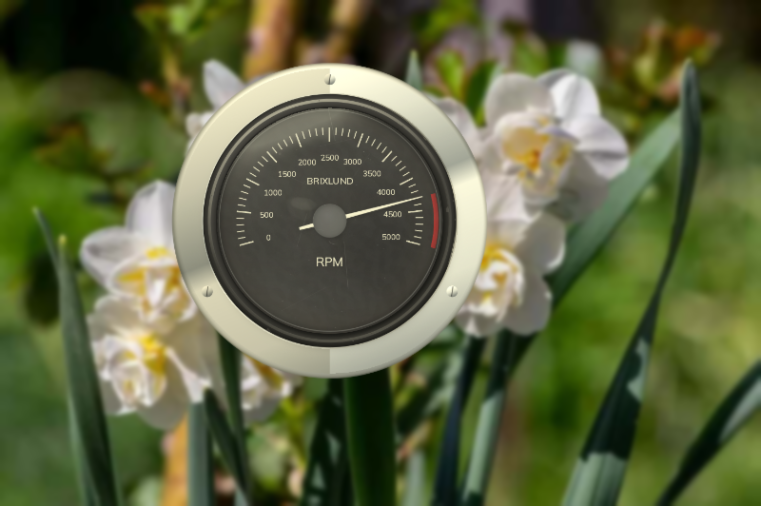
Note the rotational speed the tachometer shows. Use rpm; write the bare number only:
4300
